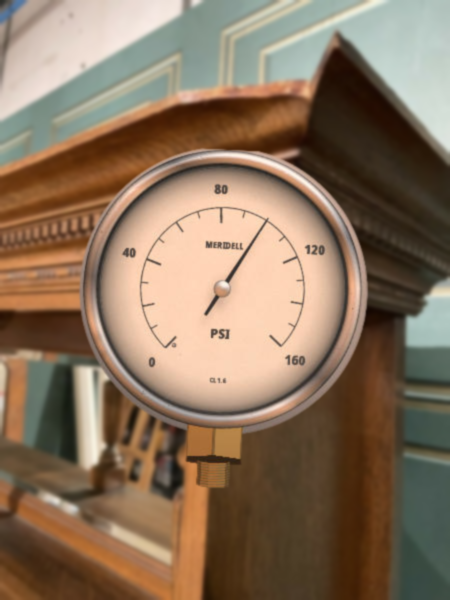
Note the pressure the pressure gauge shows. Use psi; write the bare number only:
100
